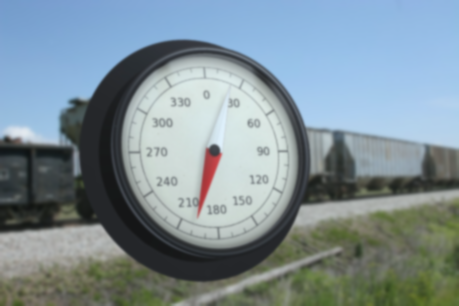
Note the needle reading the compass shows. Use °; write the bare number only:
200
